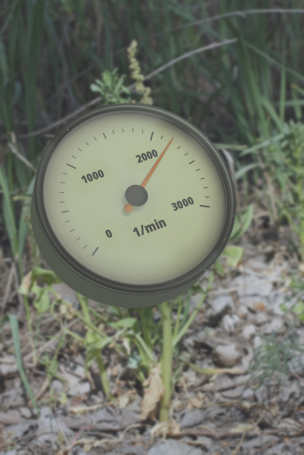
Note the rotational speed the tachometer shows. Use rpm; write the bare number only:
2200
